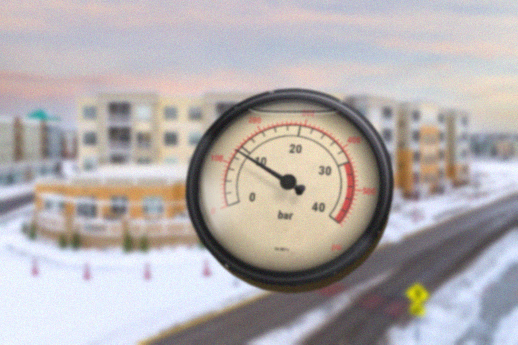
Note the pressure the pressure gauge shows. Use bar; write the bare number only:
9
